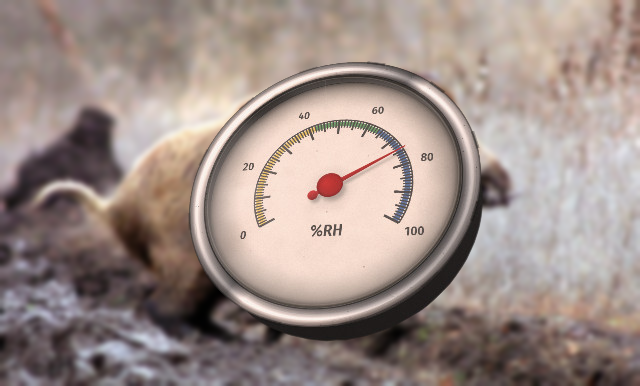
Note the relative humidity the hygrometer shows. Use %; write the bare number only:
75
